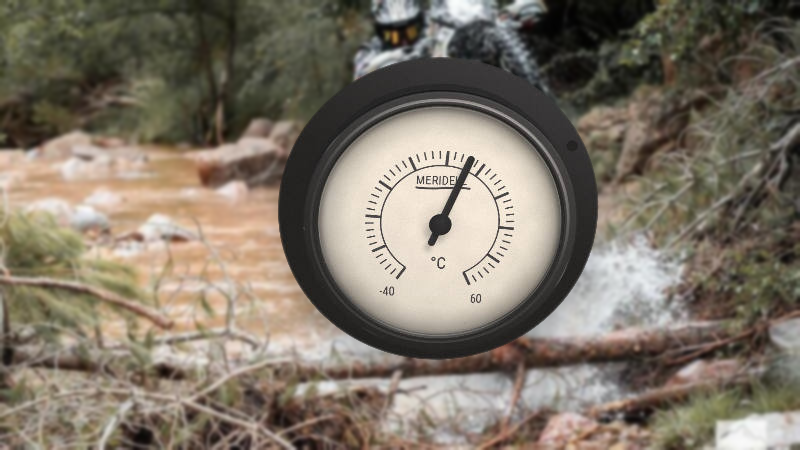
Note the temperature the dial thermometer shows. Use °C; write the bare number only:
16
